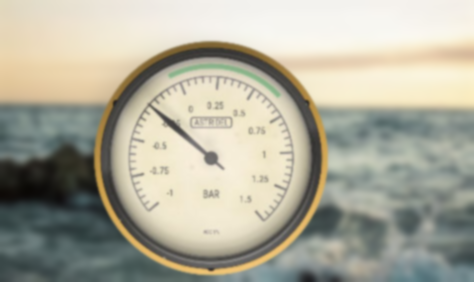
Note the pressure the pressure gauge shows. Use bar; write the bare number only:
-0.25
